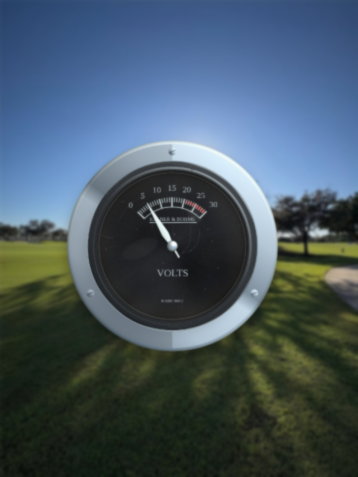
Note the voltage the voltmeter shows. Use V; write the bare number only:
5
